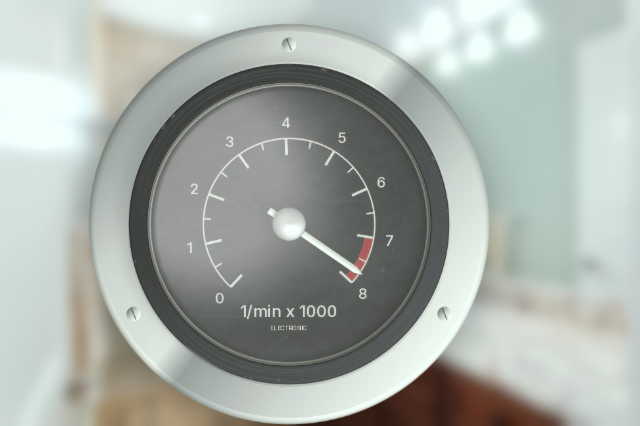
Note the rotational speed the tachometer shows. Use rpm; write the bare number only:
7750
